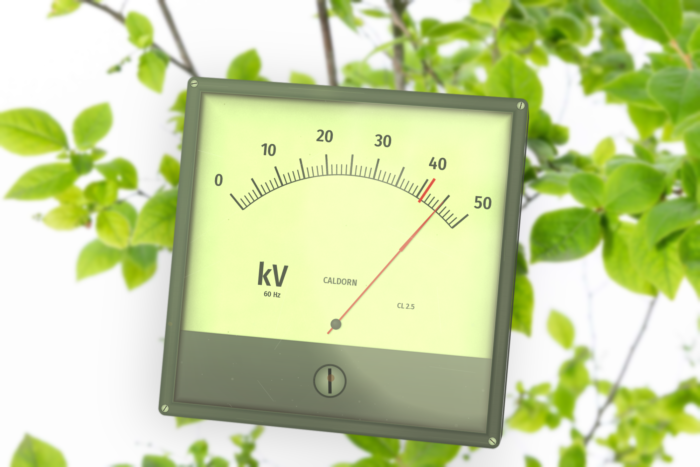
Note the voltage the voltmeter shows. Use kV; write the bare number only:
45
